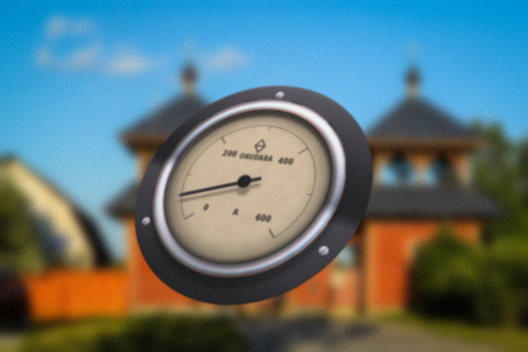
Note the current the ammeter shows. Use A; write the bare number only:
50
